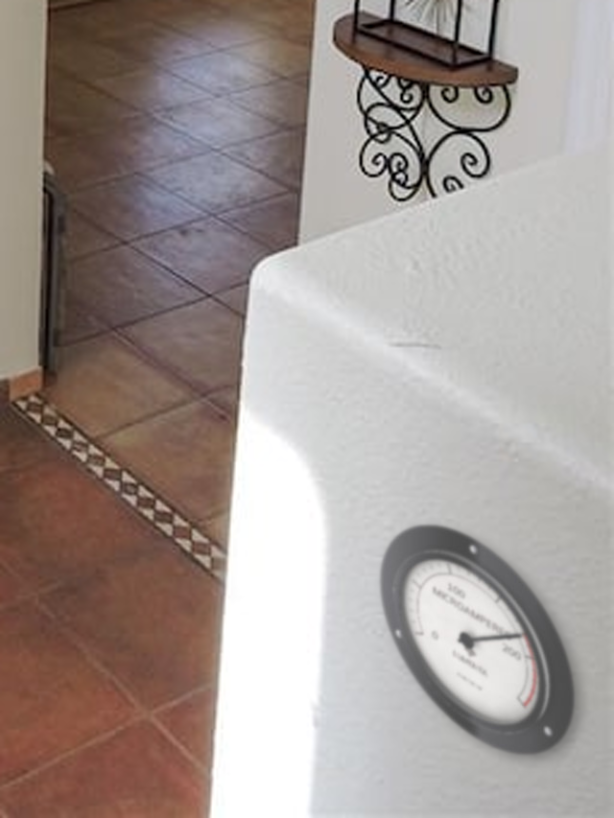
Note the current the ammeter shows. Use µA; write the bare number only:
180
